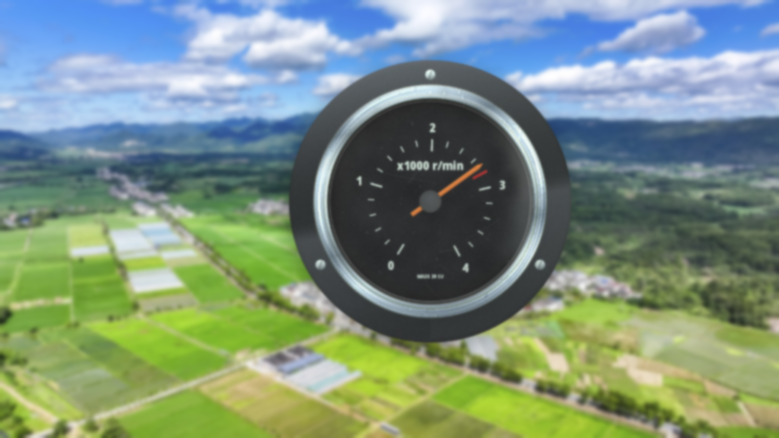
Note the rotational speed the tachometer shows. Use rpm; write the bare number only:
2700
